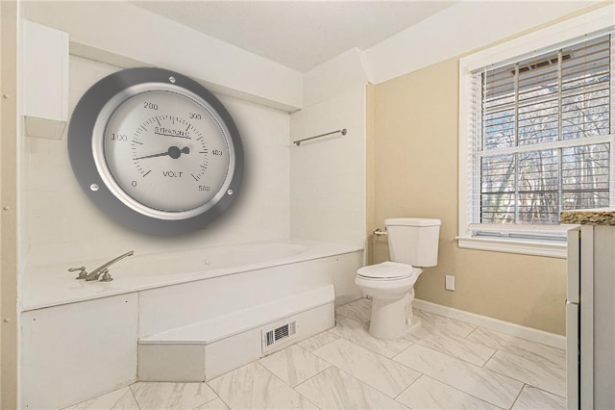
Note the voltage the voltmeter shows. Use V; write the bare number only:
50
